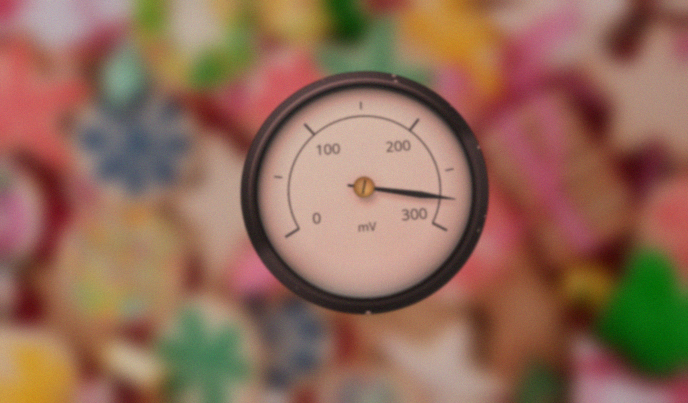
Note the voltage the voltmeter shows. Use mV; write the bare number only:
275
